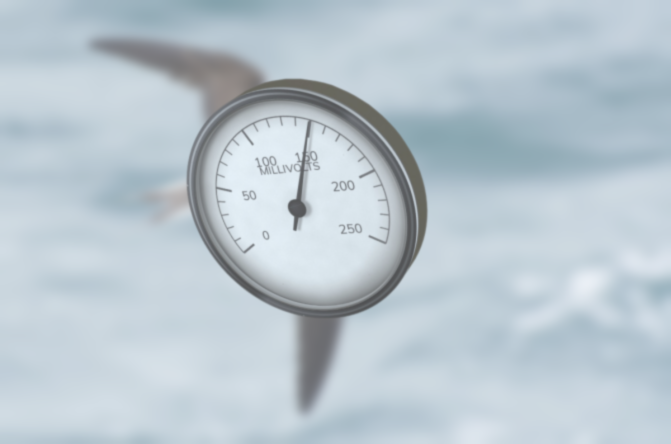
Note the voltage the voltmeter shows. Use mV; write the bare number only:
150
